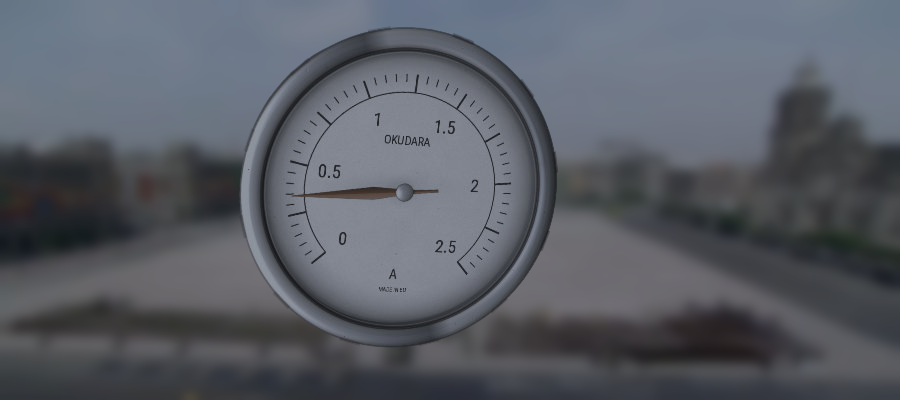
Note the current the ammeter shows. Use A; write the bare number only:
0.35
